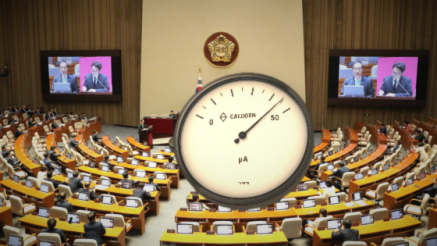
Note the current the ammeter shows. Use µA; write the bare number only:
45
